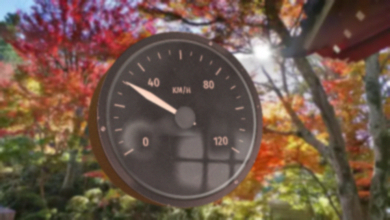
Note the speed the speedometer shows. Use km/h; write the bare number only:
30
